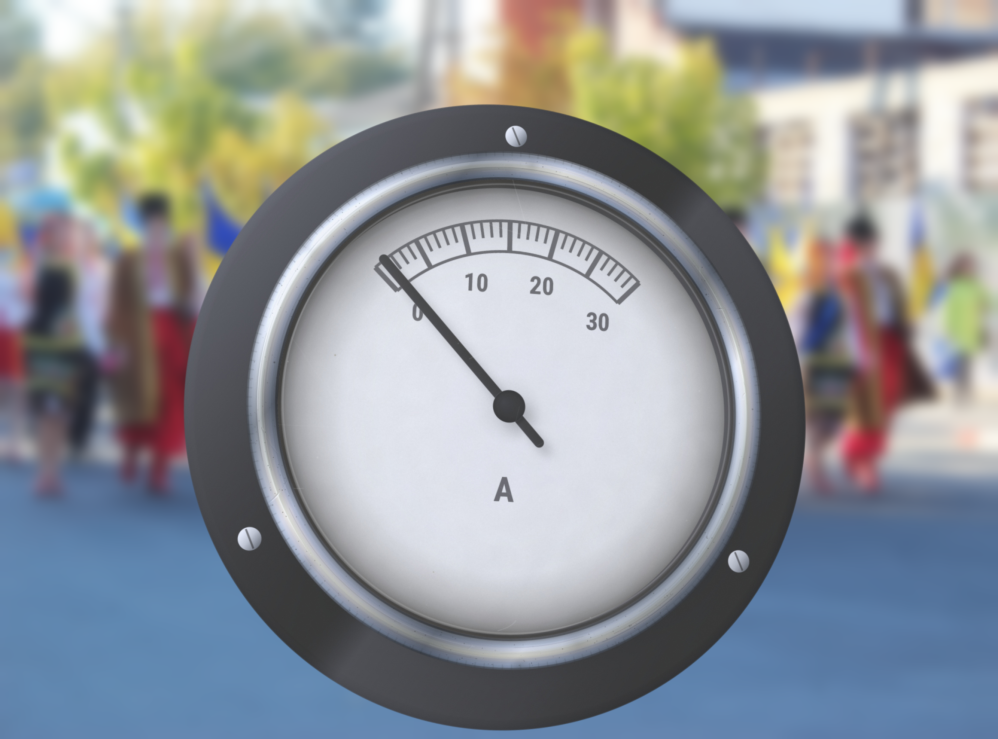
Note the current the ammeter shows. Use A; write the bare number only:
1
